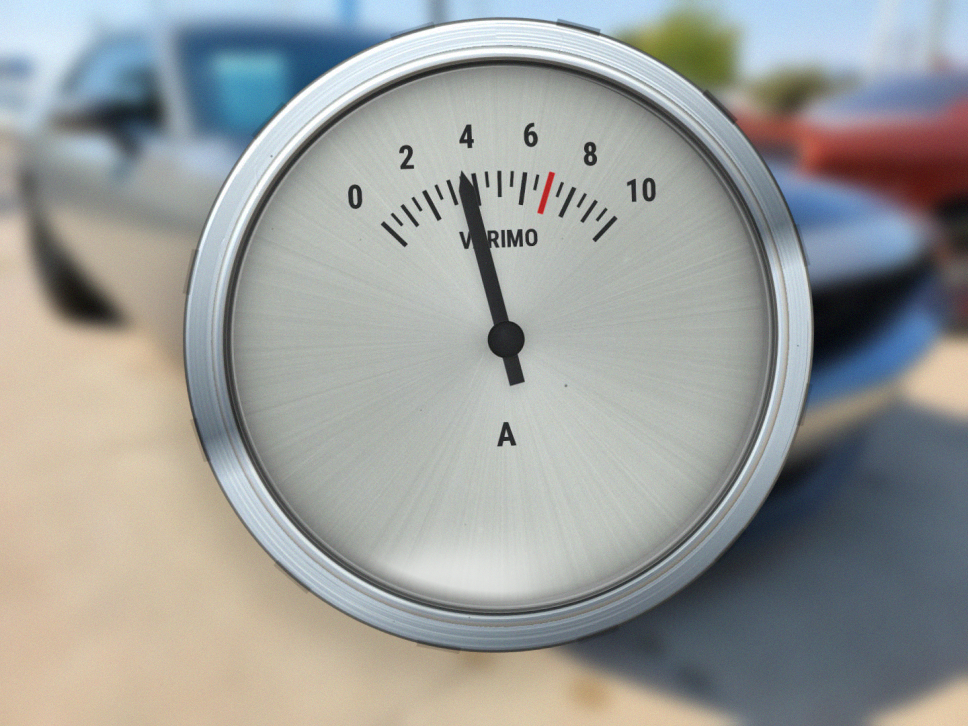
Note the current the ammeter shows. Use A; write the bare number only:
3.5
